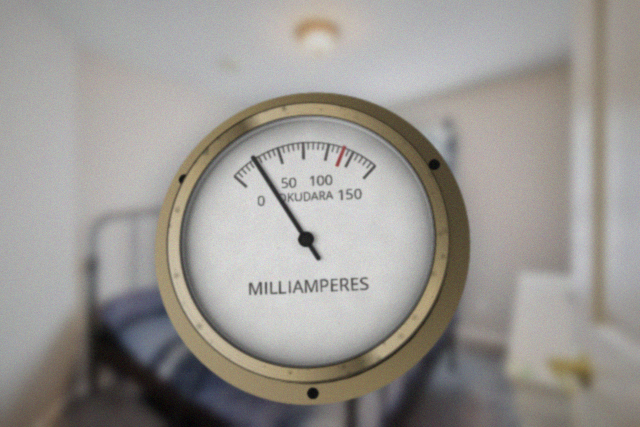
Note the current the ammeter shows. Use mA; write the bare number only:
25
